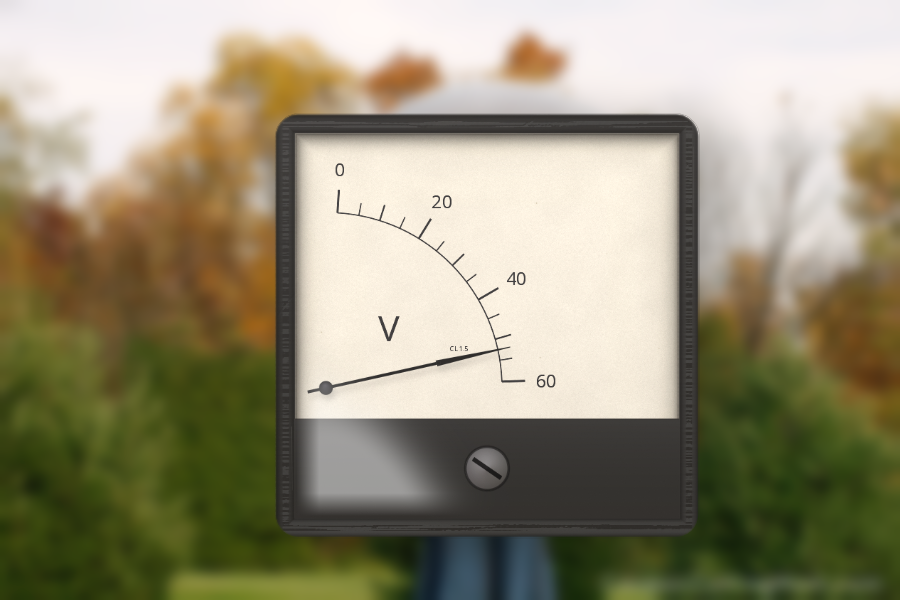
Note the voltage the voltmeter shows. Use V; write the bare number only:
52.5
